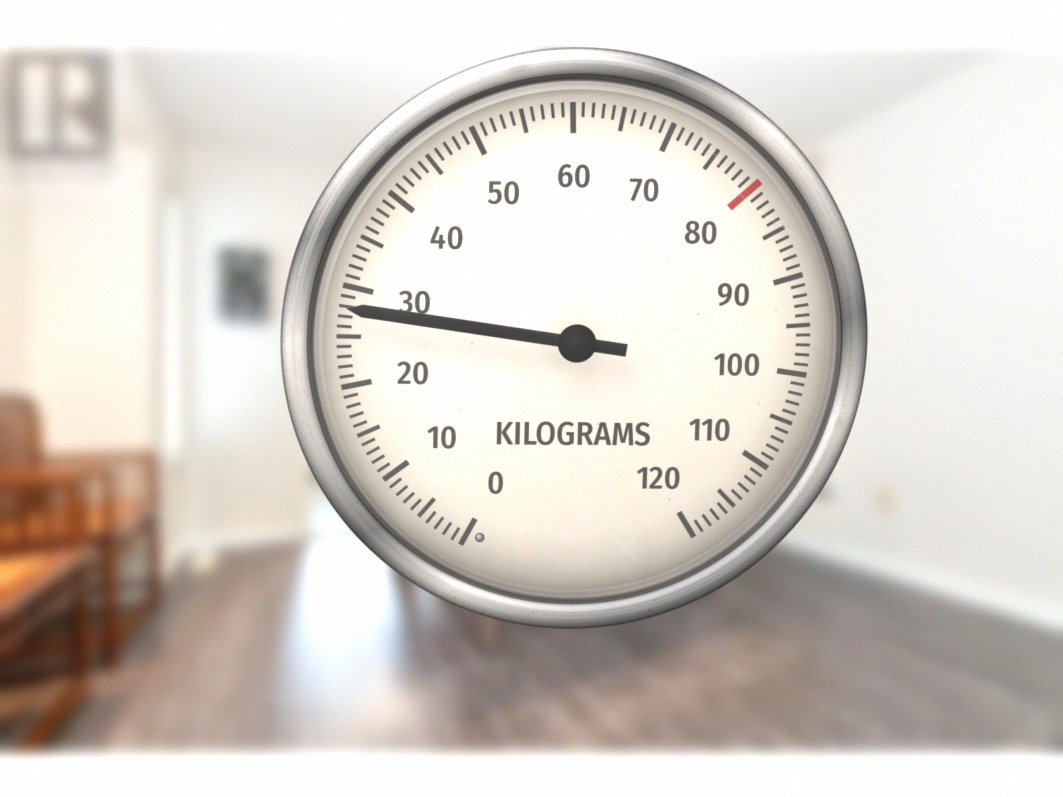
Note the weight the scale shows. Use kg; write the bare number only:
28
